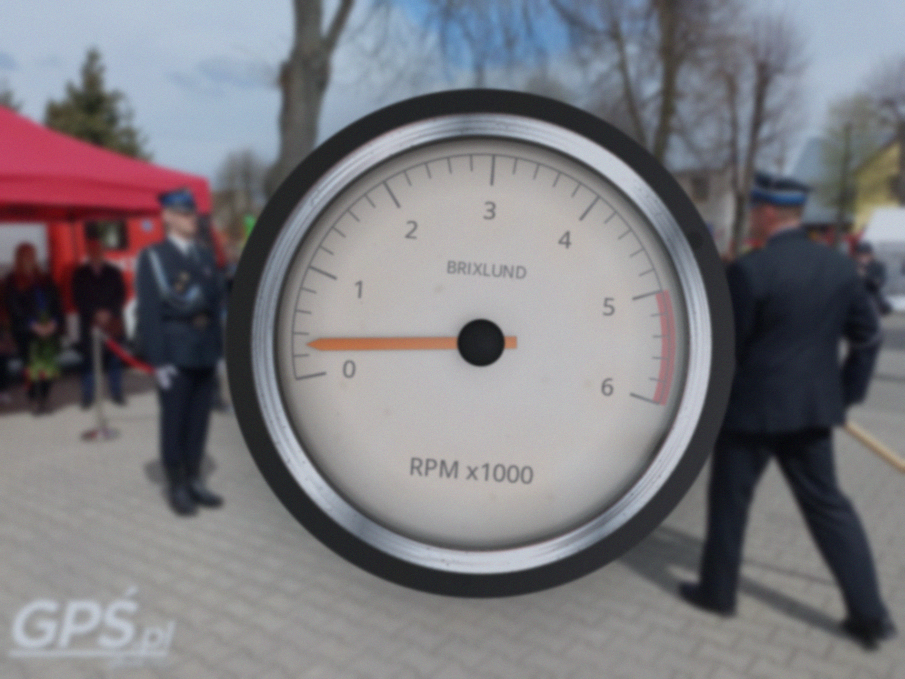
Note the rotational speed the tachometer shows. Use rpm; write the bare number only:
300
